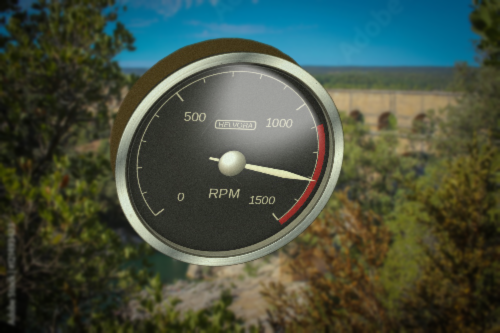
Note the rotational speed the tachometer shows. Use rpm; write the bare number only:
1300
